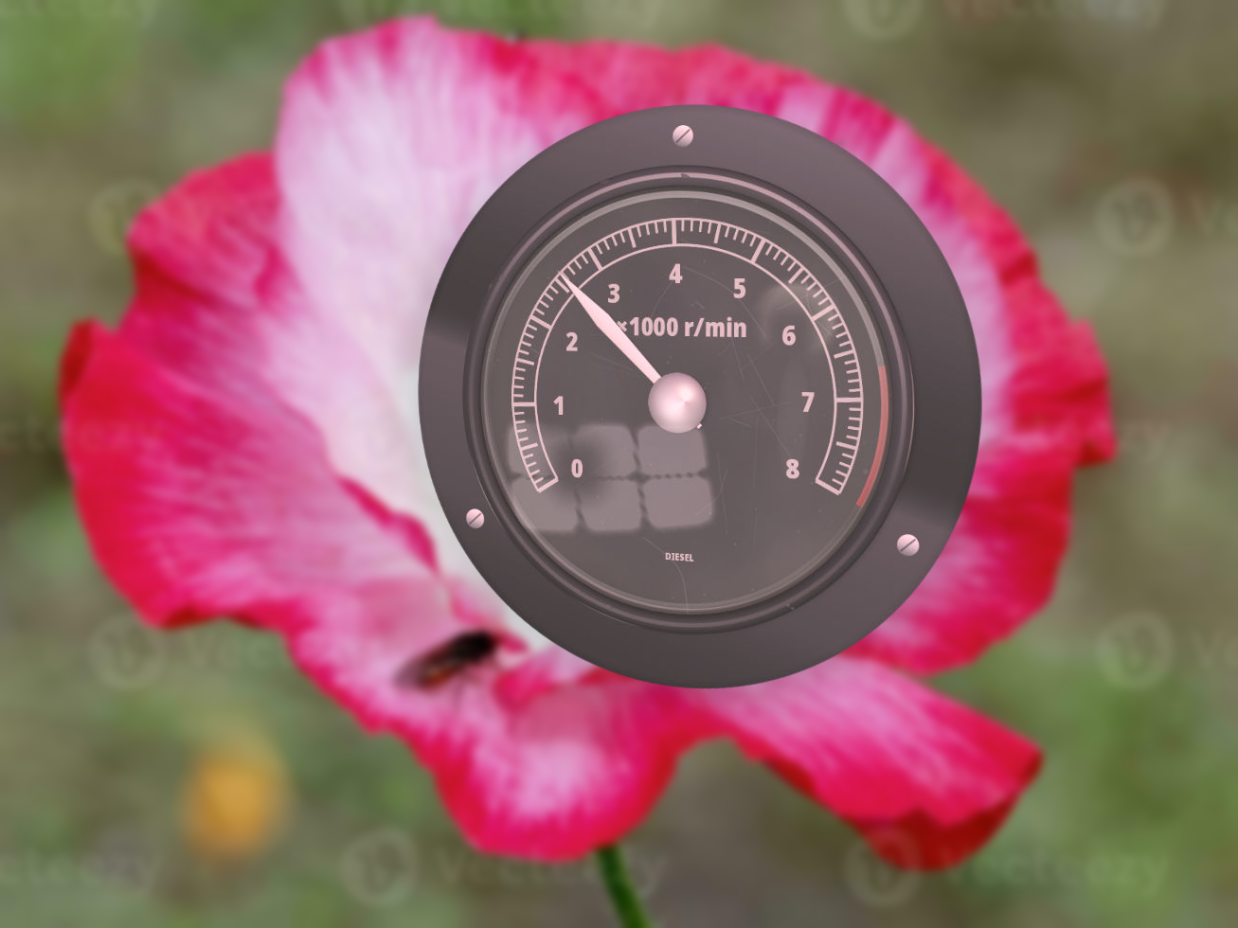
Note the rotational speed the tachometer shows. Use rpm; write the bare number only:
2600
